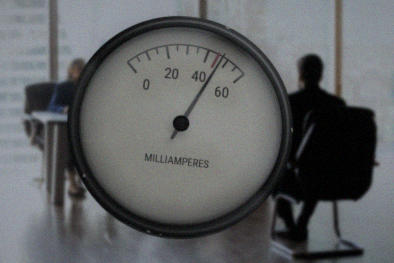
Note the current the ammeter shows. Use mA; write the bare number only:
47.5
